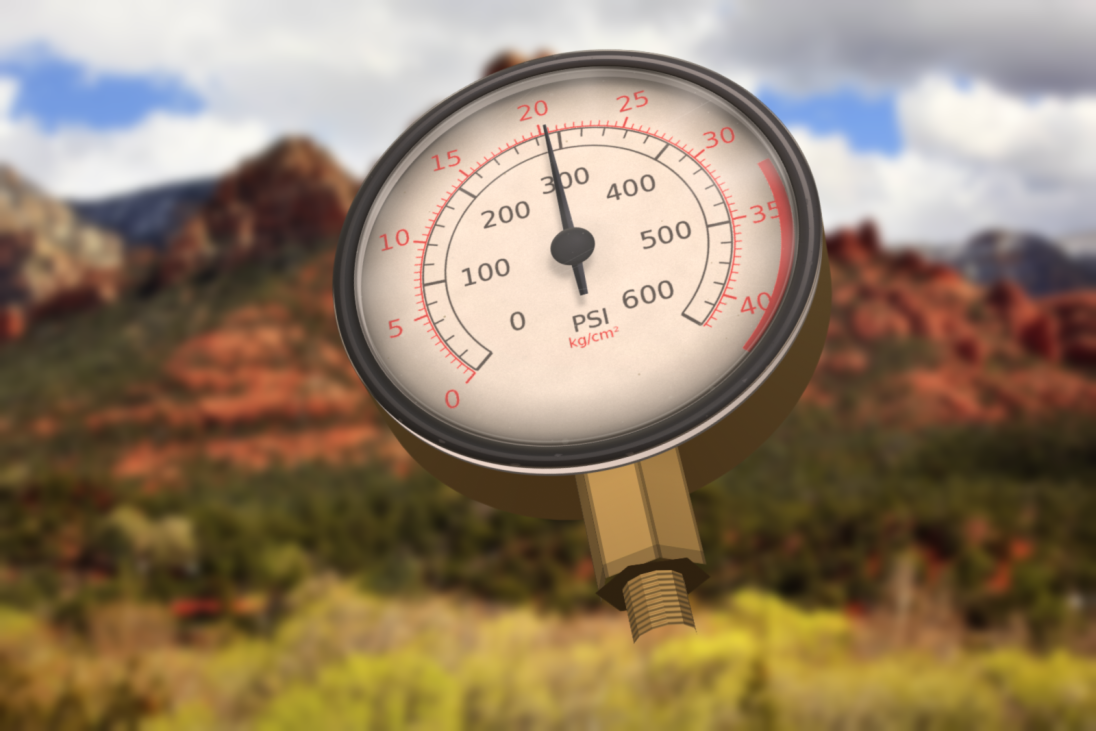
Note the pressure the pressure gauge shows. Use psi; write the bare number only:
290
